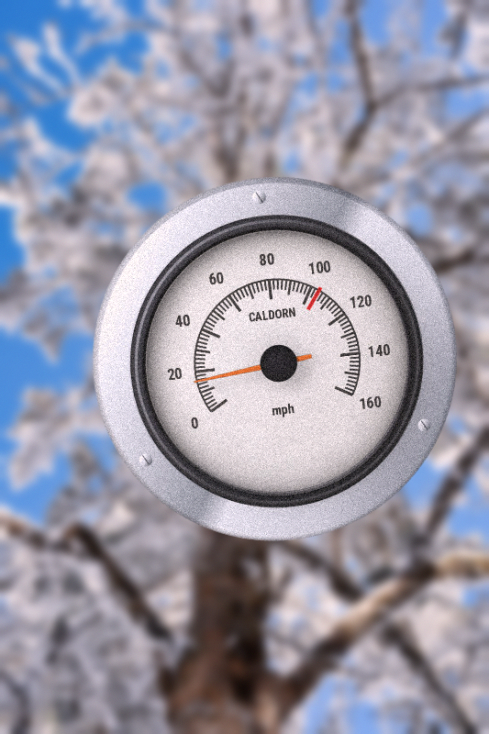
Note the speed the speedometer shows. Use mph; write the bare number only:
16
